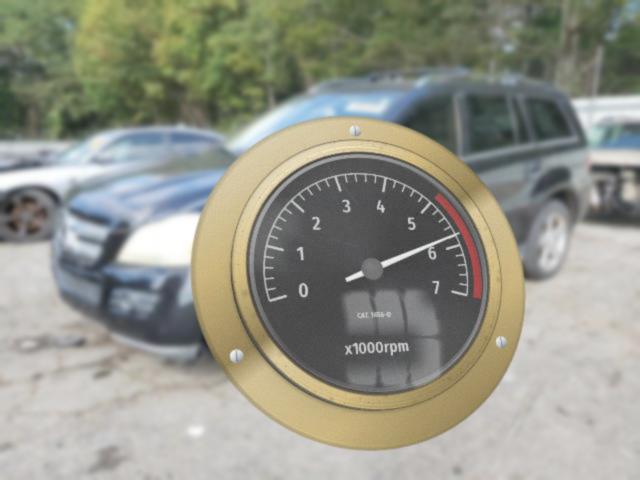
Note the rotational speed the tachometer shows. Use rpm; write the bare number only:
5800
